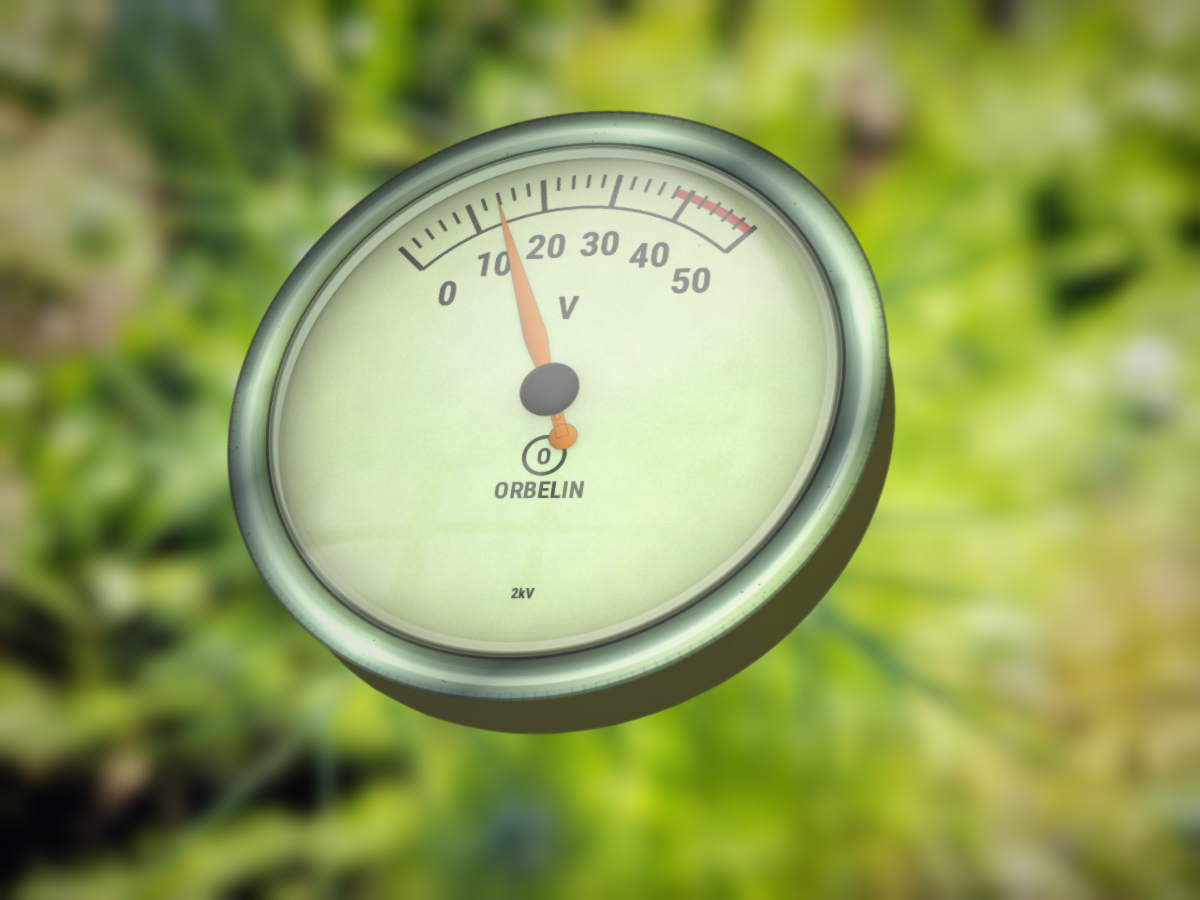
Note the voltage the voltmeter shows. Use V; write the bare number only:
14
